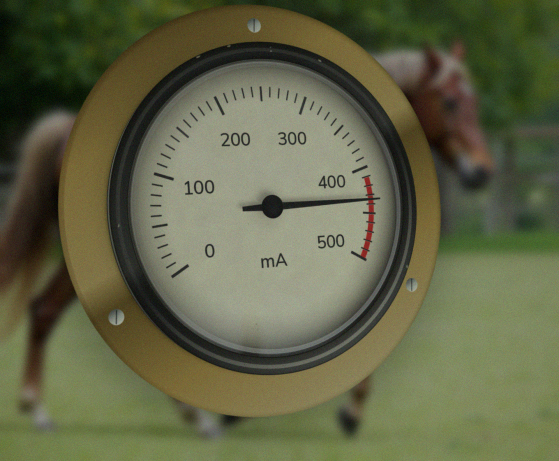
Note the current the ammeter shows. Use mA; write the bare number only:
435
